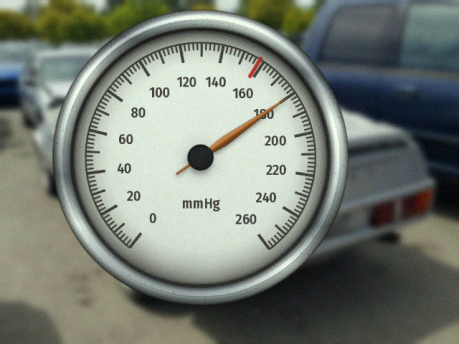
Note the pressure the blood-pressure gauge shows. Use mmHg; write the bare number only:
180
